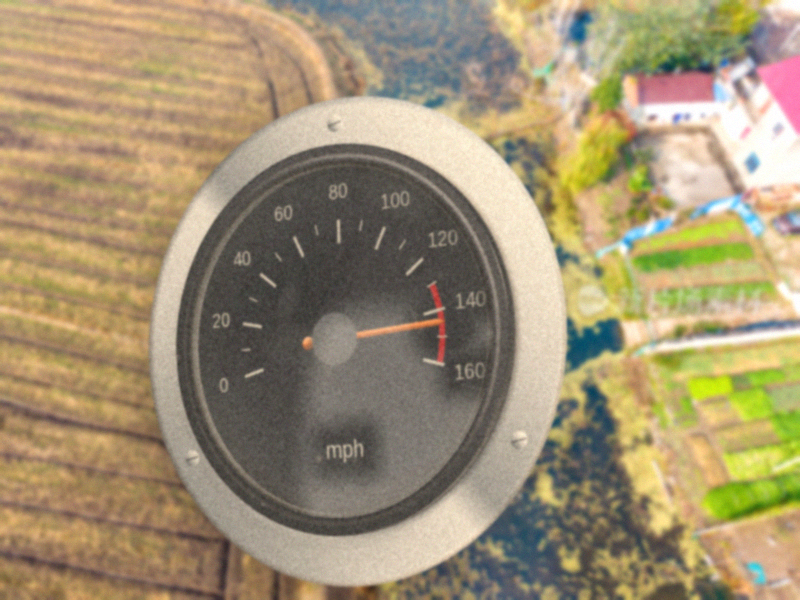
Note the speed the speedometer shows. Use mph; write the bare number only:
145
